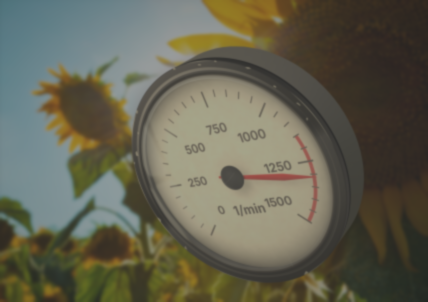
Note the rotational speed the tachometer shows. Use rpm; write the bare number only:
1300
